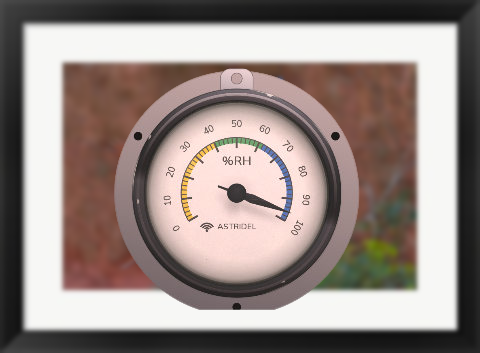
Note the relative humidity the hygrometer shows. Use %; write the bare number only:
96
